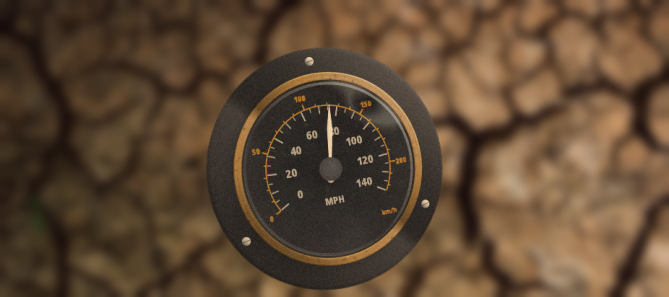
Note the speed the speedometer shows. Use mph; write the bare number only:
75
